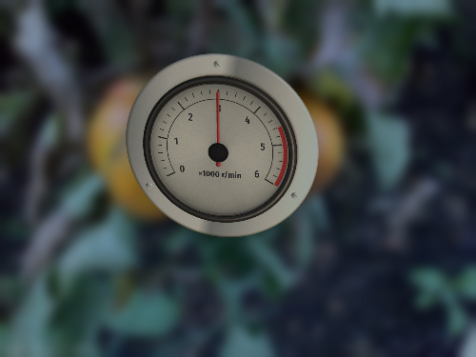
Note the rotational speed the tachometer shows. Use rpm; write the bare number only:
3000
